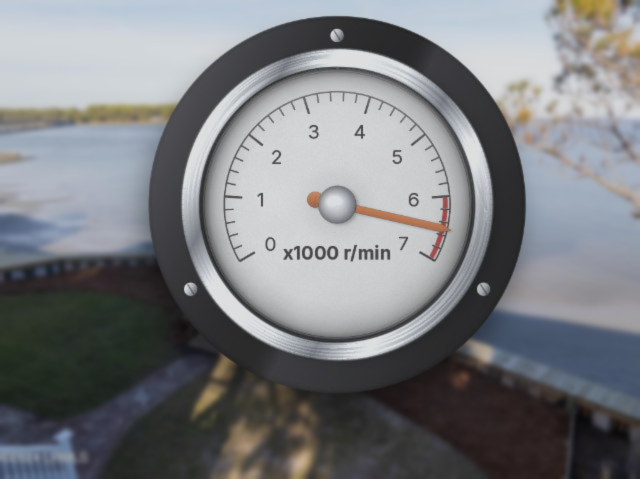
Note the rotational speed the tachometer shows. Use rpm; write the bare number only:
6500
